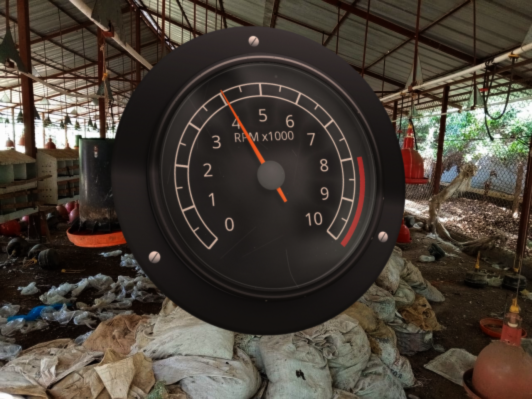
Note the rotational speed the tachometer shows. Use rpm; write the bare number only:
4000
